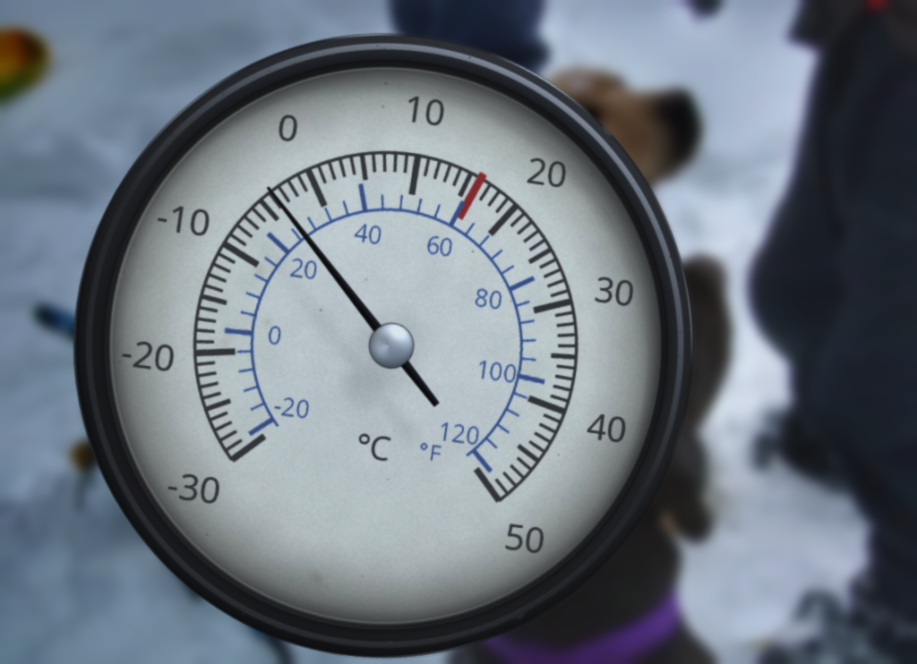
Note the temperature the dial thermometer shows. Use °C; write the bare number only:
-4
